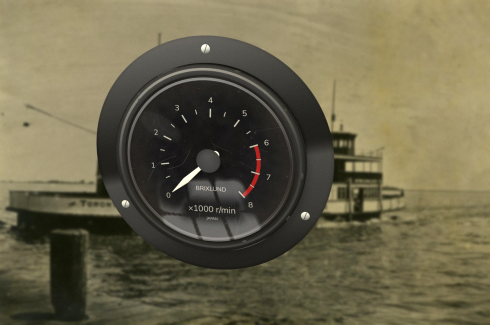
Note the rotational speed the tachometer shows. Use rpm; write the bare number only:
0
